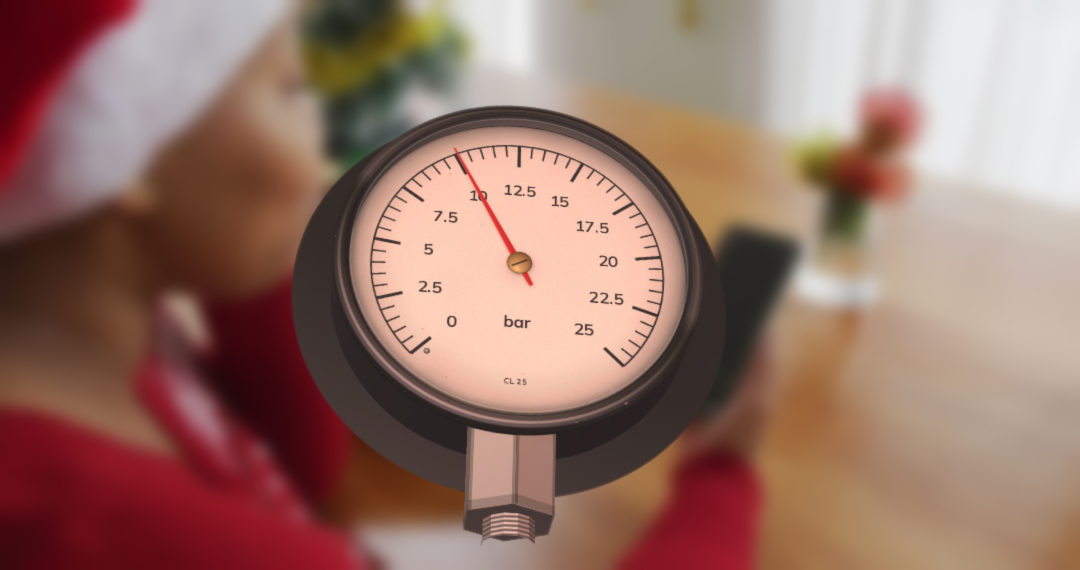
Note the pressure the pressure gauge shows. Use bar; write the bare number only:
10
